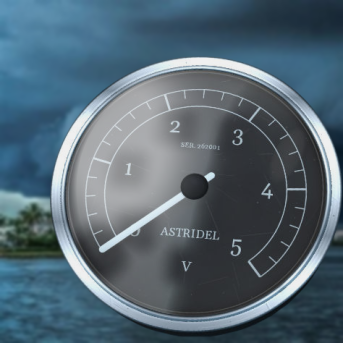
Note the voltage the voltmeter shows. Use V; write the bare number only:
0
